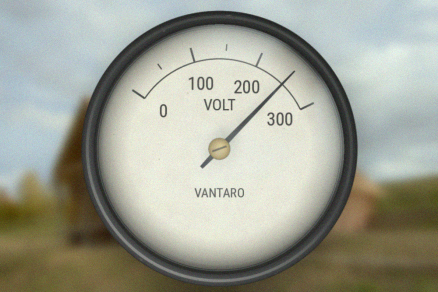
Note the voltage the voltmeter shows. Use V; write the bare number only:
250
